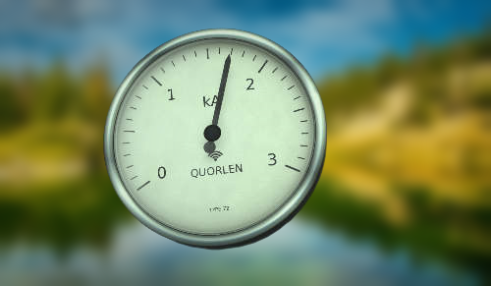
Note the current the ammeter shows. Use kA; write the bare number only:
1.7
